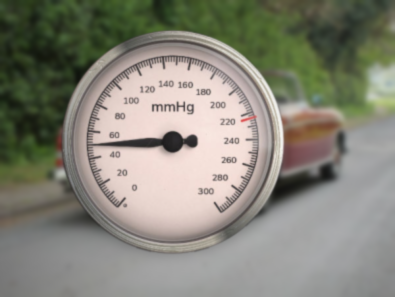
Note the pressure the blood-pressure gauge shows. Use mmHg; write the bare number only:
50
